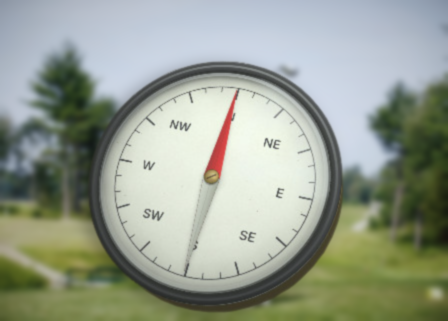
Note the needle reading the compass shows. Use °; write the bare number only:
0
